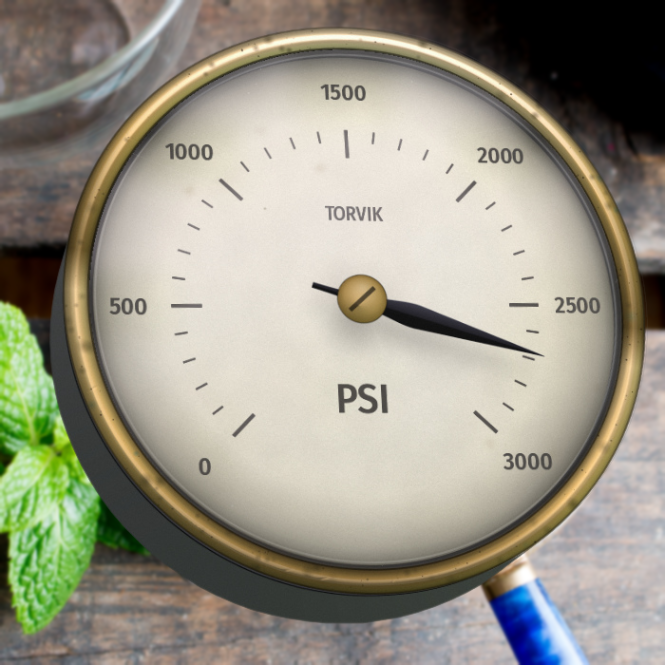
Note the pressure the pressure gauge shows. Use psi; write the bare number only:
2700
